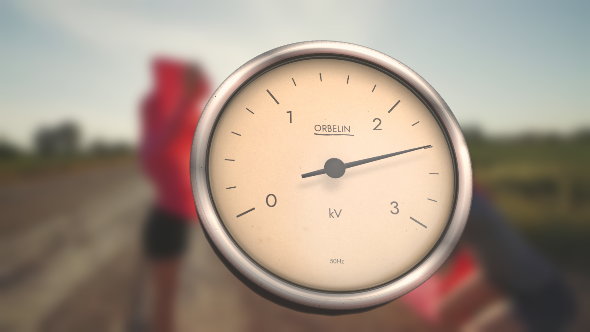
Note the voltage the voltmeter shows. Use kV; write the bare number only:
2.4
